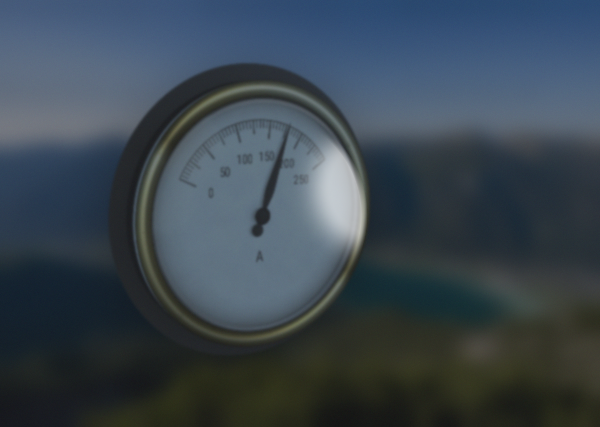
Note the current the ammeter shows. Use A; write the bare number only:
175
